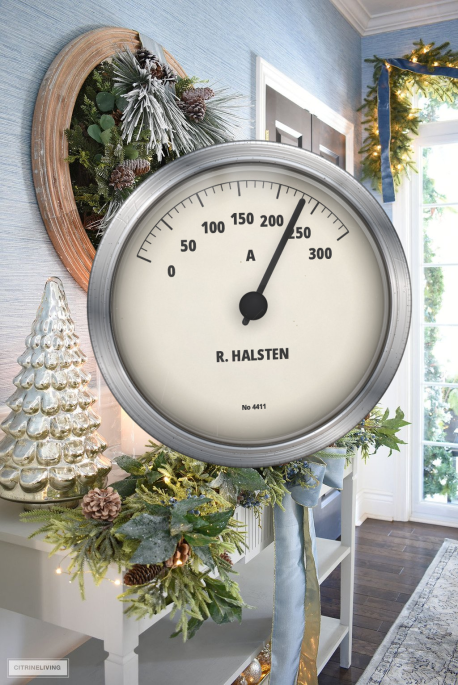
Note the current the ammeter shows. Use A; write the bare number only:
230
